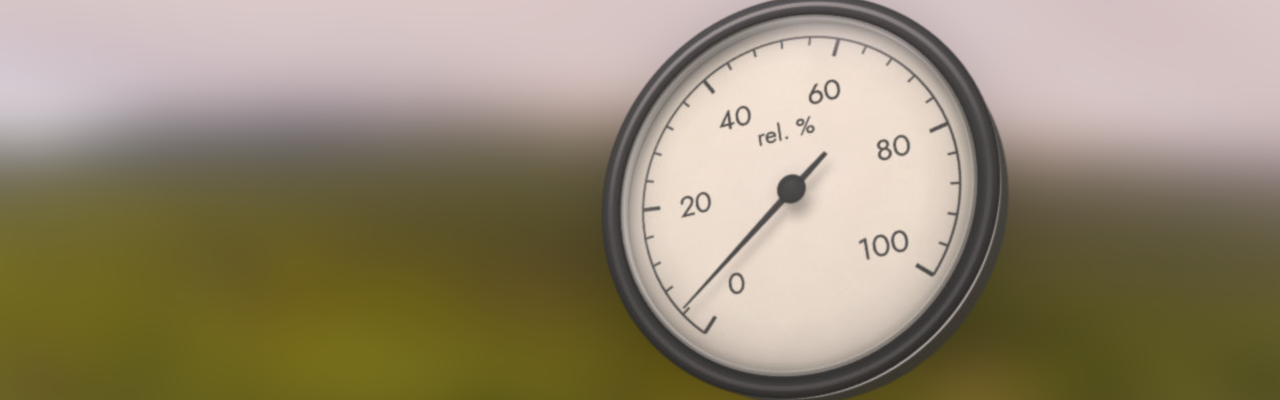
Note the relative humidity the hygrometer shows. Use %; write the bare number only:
4
